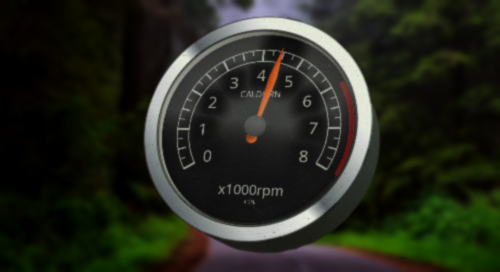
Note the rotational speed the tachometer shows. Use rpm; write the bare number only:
4500
